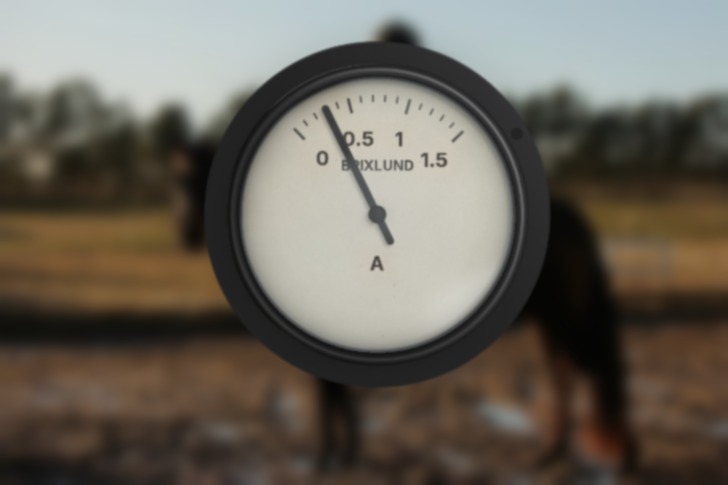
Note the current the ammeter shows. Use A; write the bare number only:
0.3
